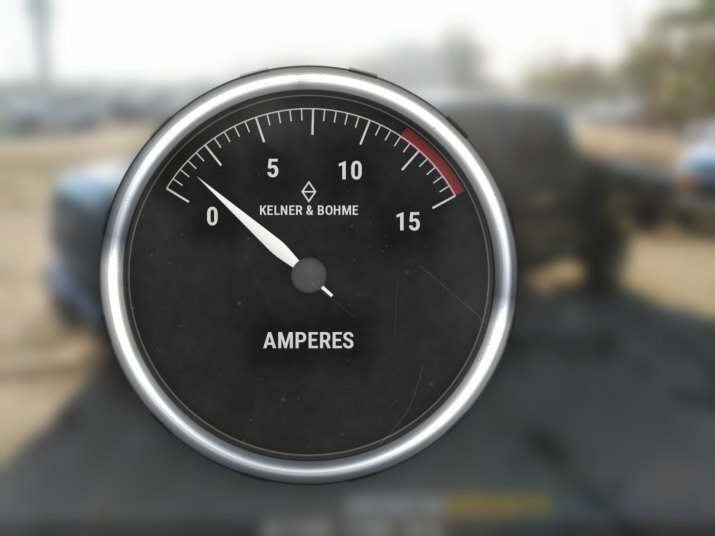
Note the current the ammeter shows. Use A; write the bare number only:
1.25
